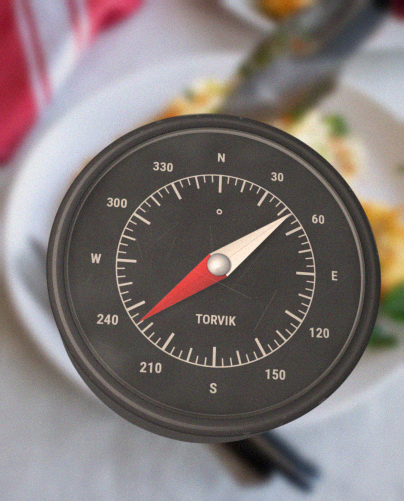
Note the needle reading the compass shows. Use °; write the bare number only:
230
